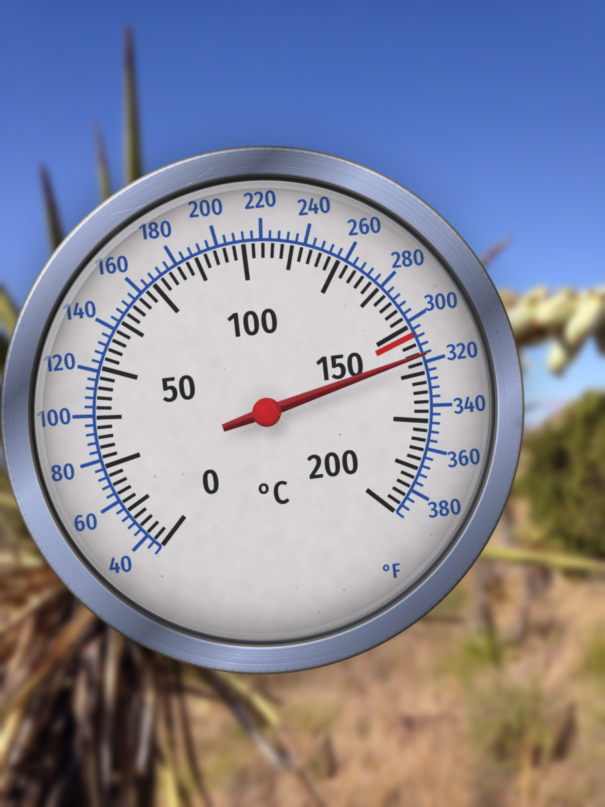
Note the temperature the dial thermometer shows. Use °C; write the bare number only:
157.5
